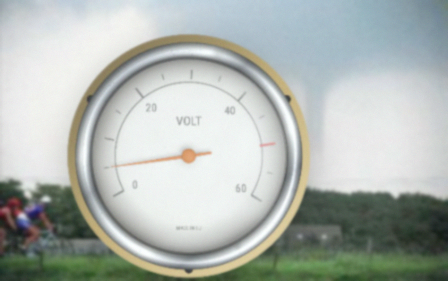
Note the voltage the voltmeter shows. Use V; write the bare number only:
5
